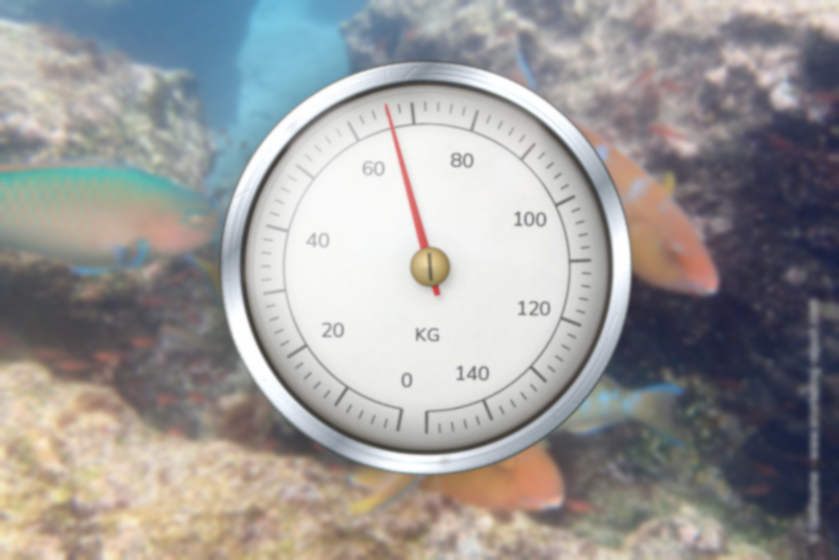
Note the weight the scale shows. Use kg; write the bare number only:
66
